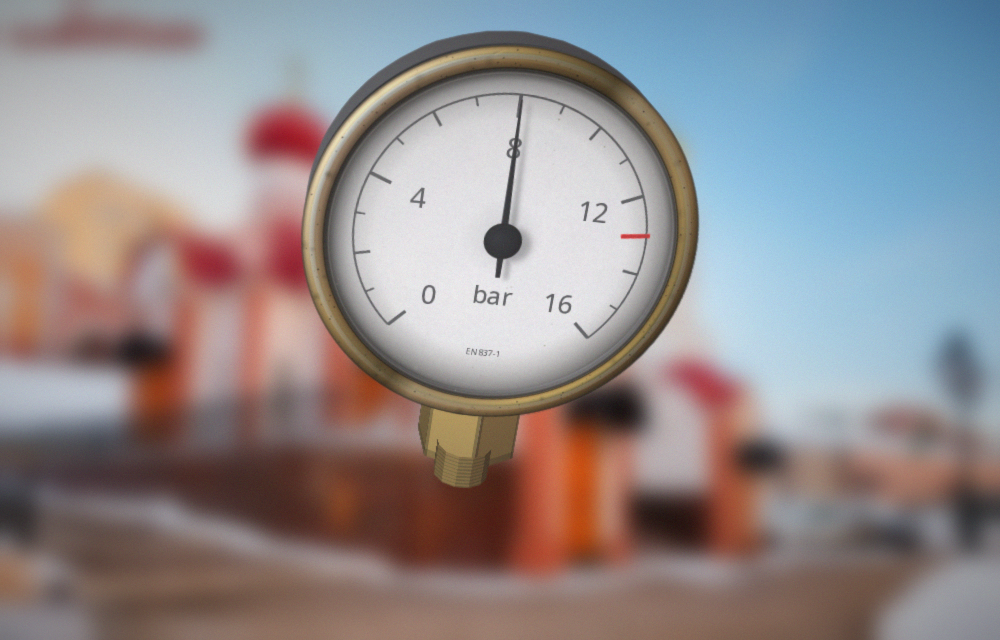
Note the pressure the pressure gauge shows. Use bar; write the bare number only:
8
